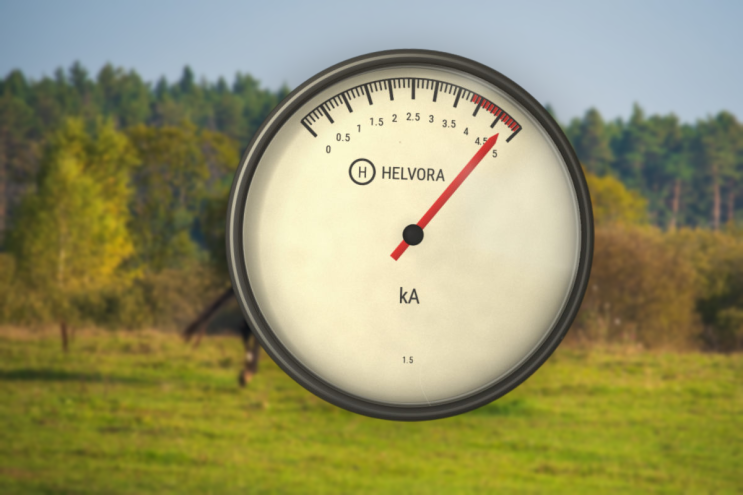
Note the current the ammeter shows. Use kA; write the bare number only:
4.7
